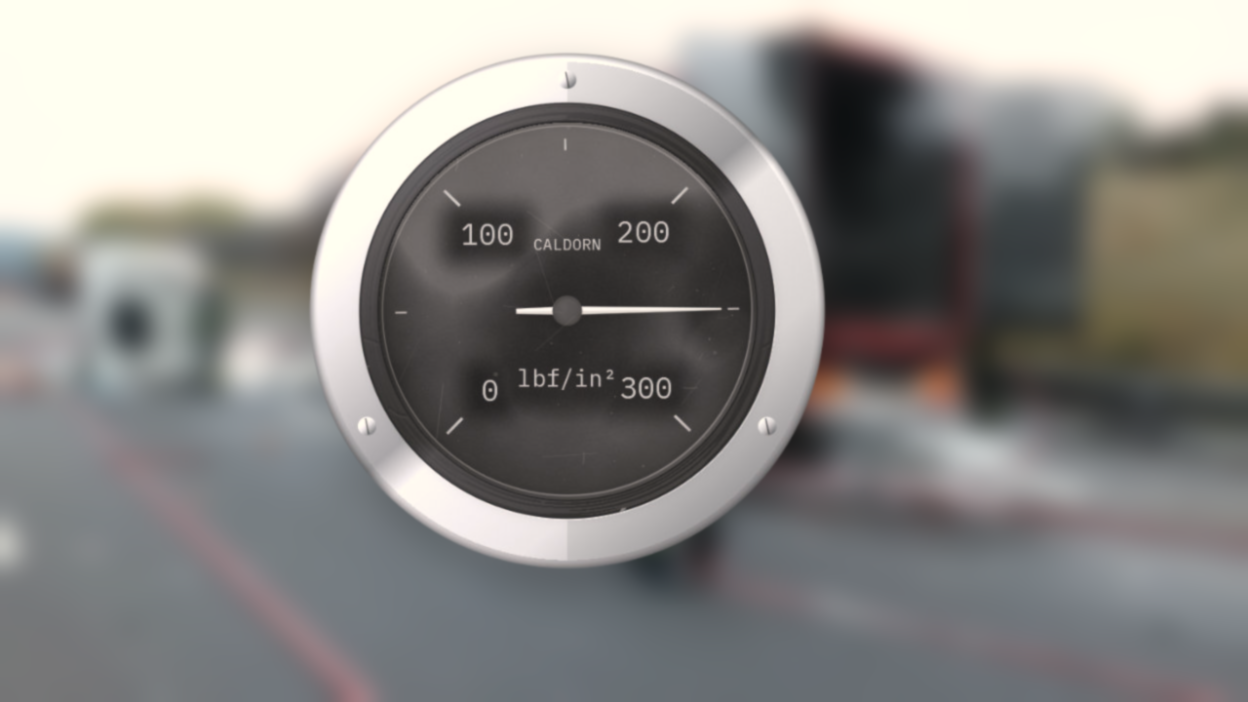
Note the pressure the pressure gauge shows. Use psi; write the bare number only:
250
